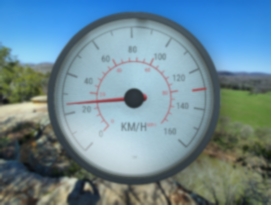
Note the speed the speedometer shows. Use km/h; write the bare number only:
25
